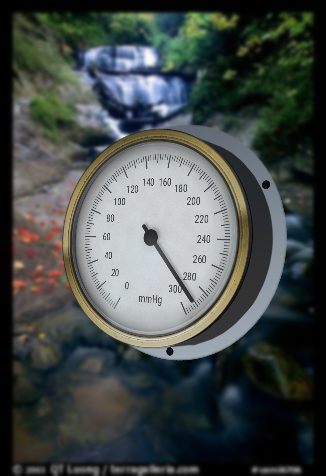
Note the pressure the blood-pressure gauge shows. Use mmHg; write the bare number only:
290
